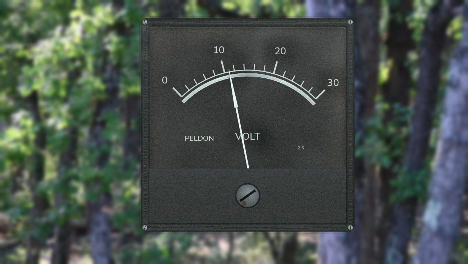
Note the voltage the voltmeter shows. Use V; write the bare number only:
11
